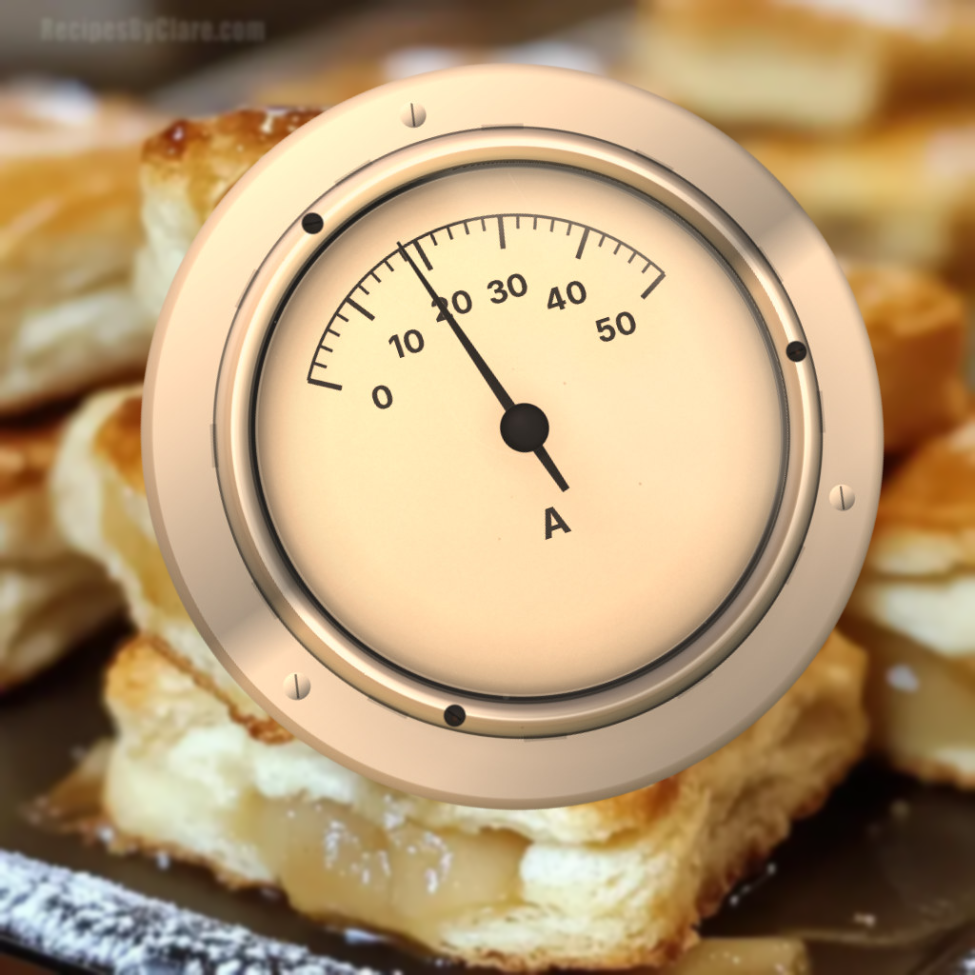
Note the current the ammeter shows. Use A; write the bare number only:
18
